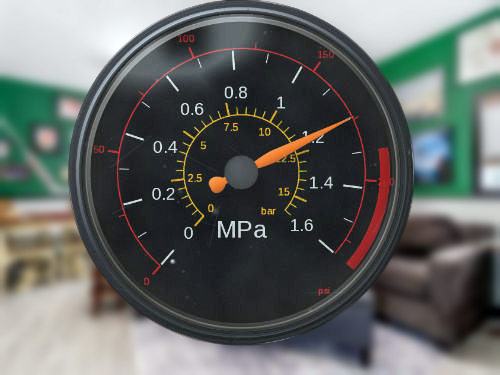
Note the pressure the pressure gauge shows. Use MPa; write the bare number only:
1.2
